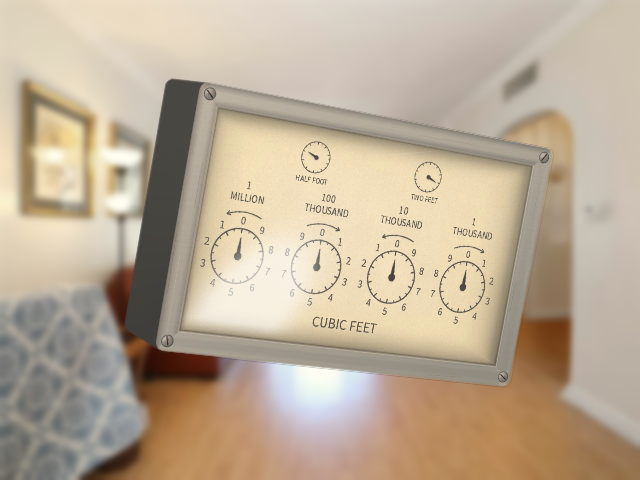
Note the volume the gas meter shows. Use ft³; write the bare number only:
0
